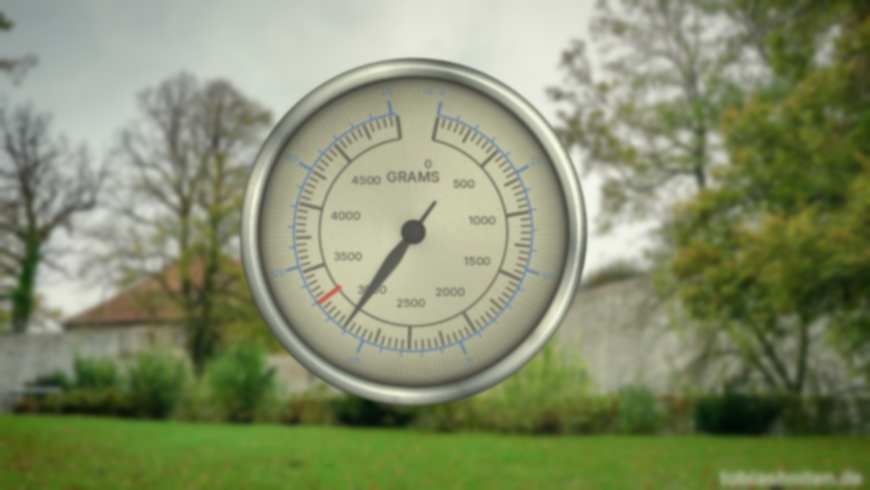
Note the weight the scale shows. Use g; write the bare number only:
3000
